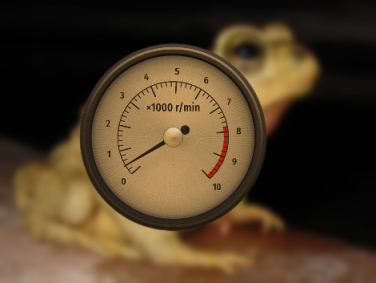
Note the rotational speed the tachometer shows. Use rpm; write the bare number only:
400
